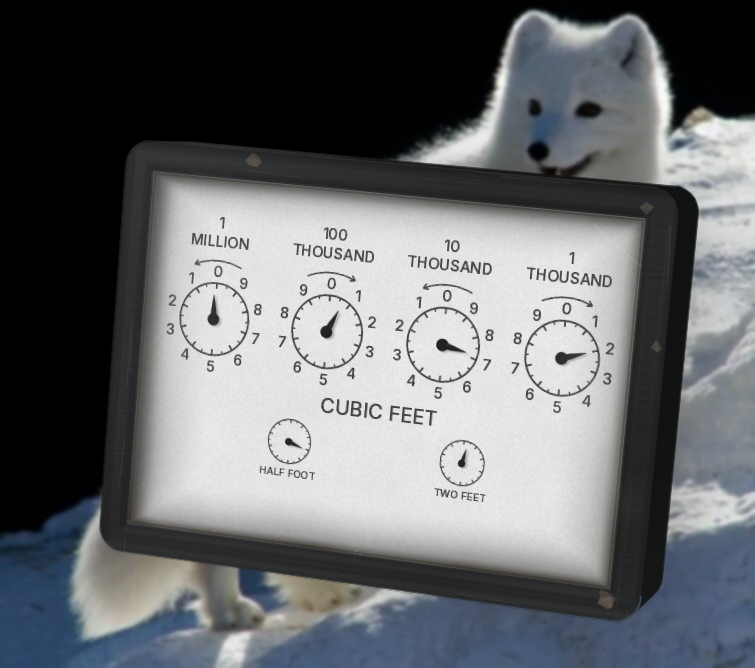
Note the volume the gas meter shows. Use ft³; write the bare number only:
7200
